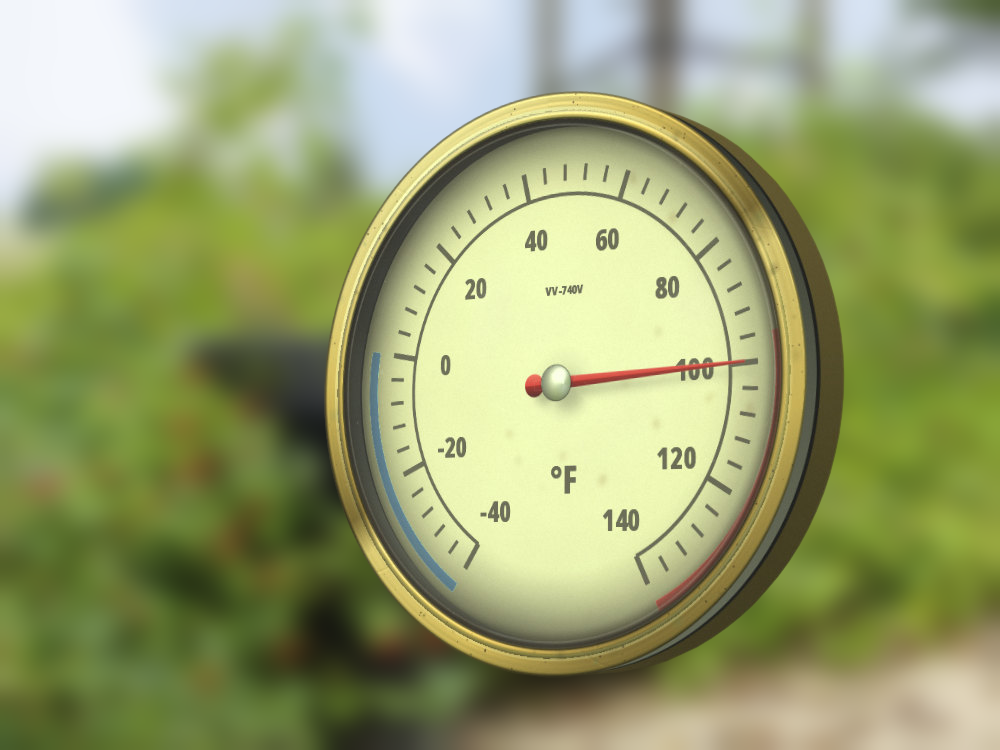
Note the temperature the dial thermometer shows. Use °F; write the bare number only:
100
